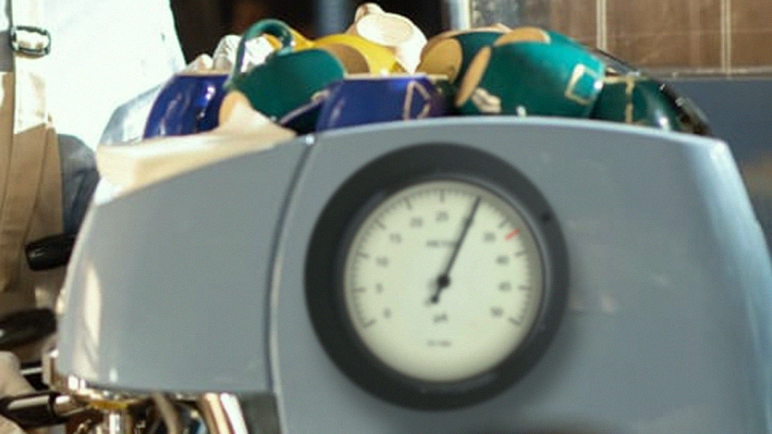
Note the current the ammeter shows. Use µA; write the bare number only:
30
